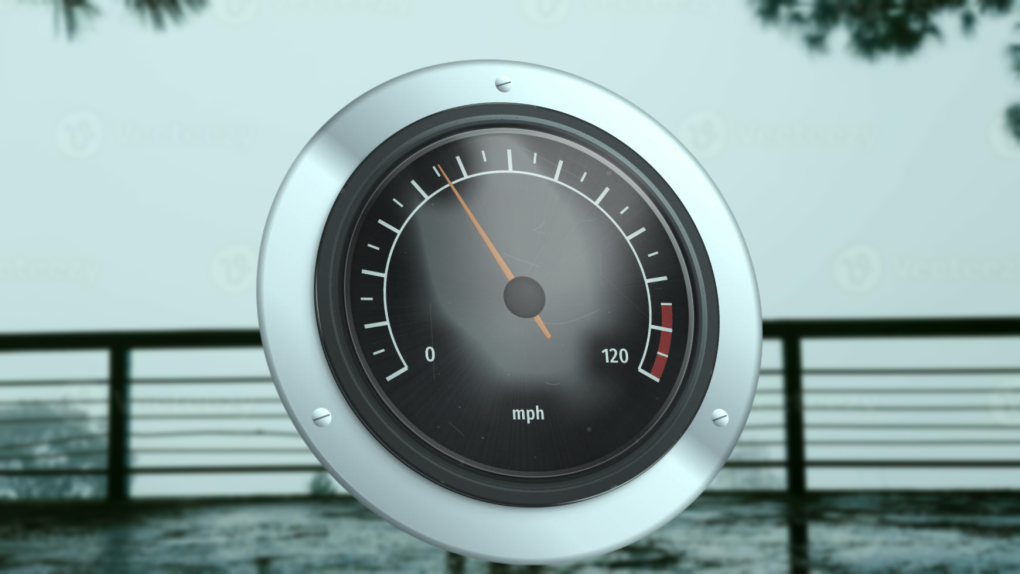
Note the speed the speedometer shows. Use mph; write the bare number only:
45
